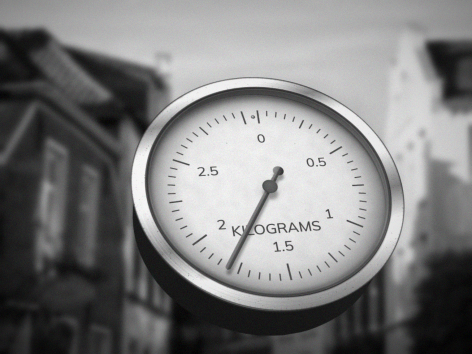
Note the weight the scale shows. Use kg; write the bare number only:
1.8
